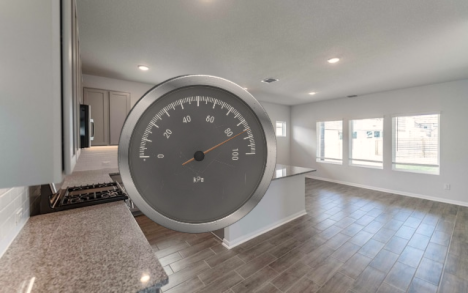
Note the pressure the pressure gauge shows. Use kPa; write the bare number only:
85
